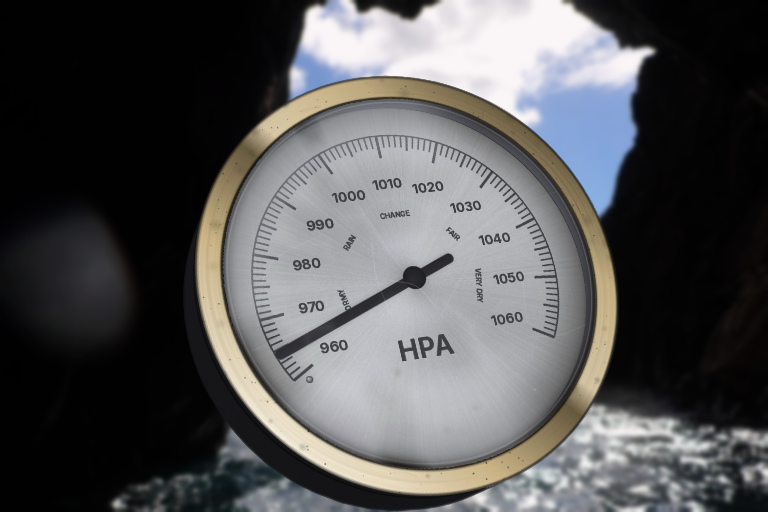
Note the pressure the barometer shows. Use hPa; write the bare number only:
964
